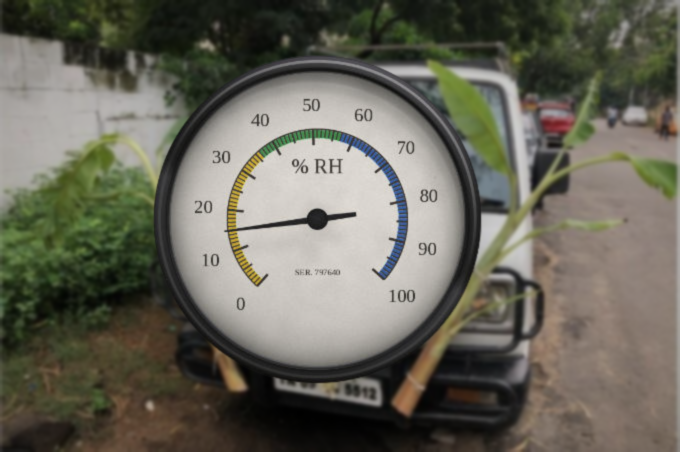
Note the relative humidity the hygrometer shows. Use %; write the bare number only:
15
